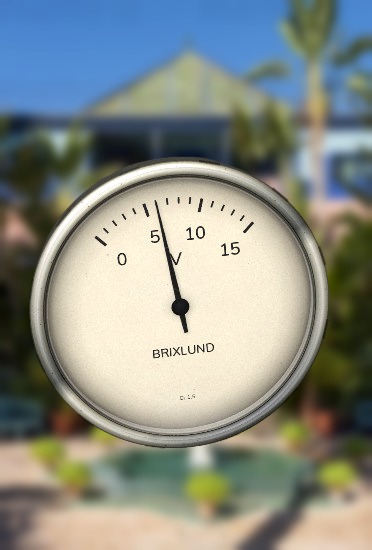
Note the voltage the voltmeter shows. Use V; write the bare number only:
6
